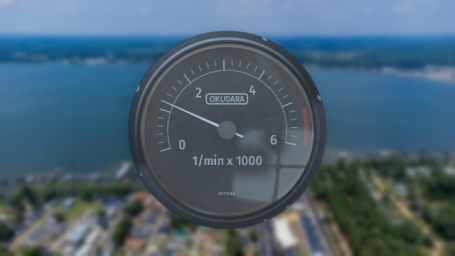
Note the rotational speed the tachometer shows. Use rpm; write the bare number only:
1200
